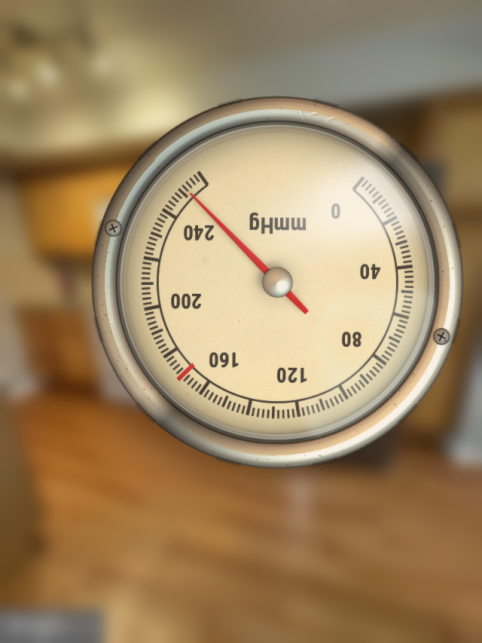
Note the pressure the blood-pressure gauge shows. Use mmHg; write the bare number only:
252
